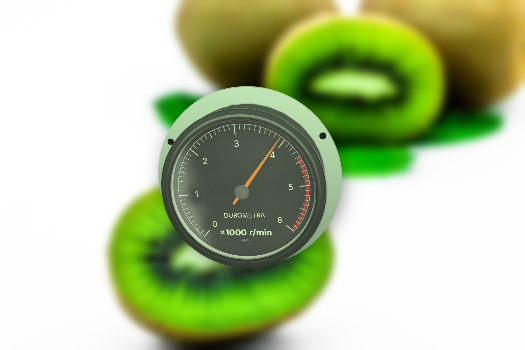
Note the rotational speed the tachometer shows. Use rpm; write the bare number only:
3900
